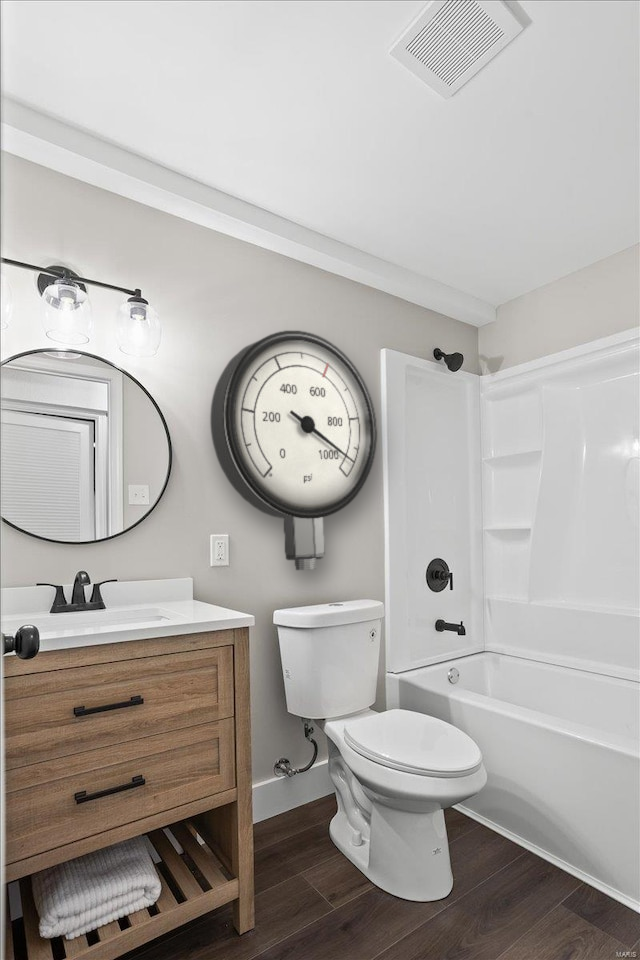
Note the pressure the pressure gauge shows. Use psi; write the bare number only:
950
